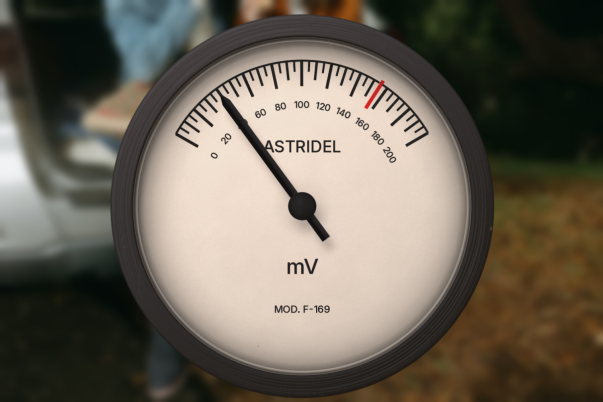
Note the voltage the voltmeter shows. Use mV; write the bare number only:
40
